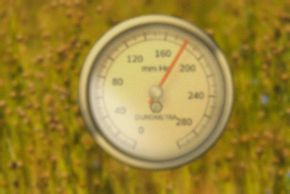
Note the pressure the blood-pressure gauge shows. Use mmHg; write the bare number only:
180
